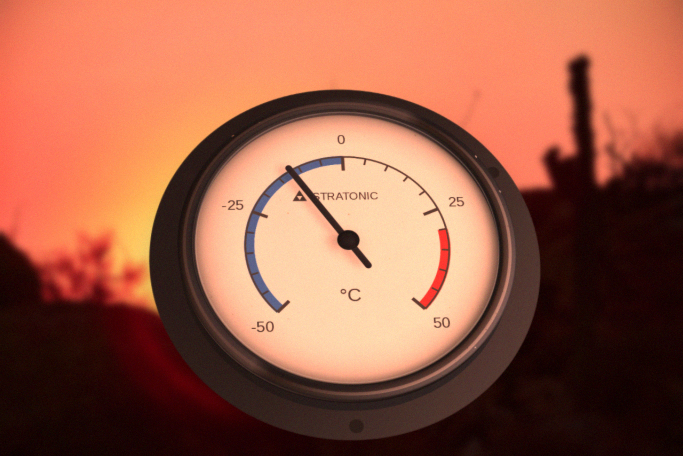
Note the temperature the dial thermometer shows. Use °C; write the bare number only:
-12.5
